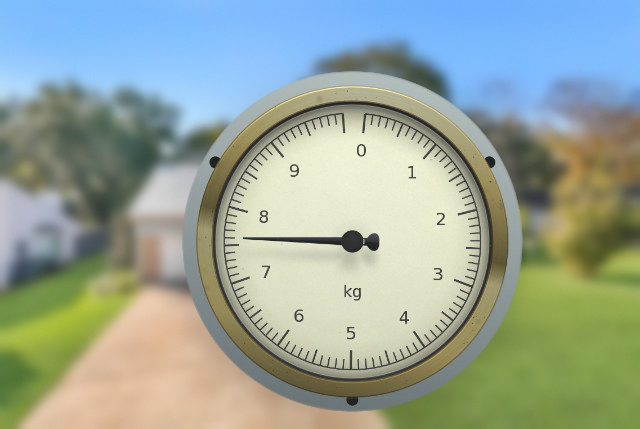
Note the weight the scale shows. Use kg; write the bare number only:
7.6
